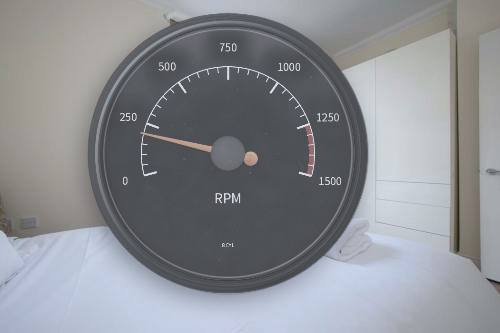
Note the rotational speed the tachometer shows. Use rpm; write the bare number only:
200
